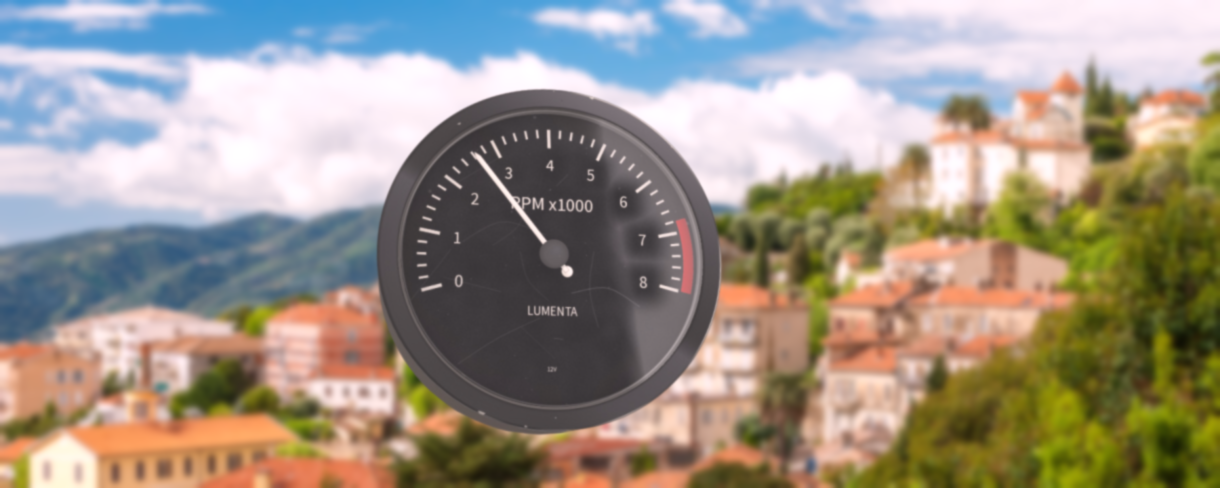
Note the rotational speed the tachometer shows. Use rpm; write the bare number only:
2600
